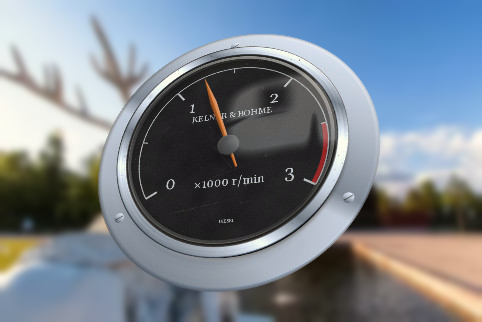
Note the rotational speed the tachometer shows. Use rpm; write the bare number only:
1250
